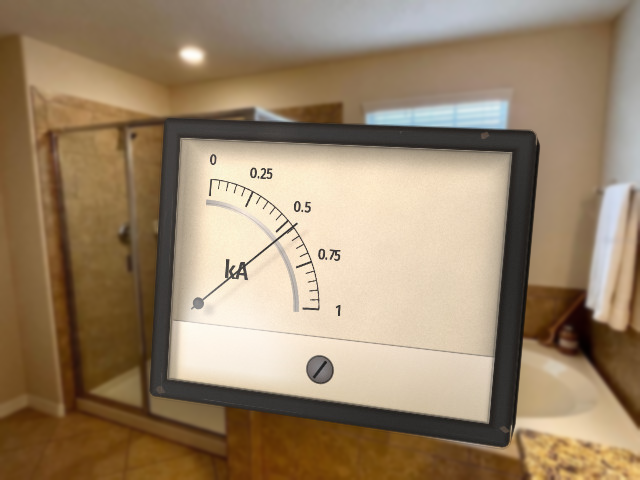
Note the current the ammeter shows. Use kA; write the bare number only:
0.55
